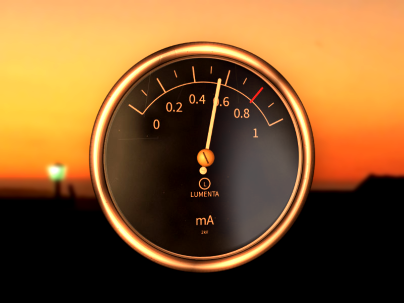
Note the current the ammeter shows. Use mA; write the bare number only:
0.55
